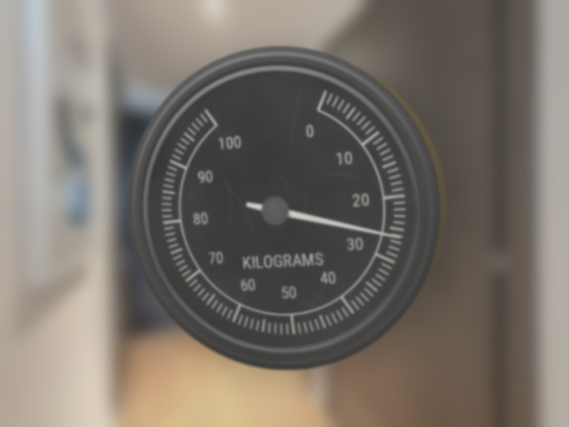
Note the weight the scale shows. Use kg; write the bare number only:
26
